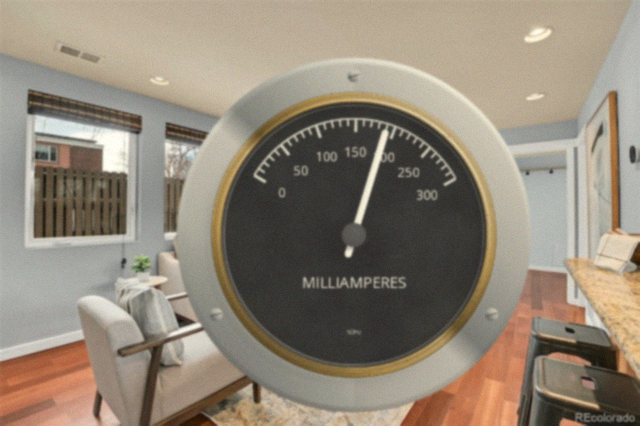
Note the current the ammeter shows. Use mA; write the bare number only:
190
